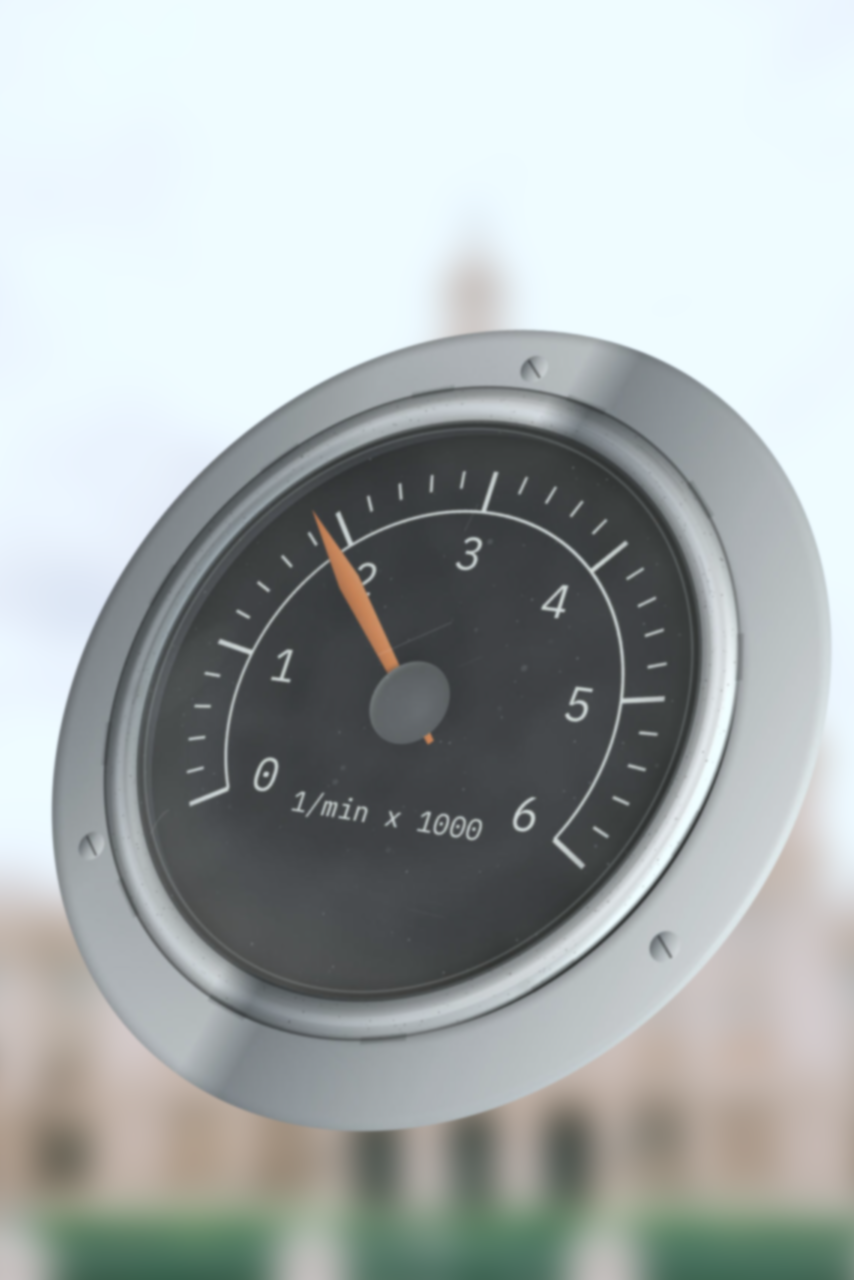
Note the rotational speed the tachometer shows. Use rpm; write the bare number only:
1900
